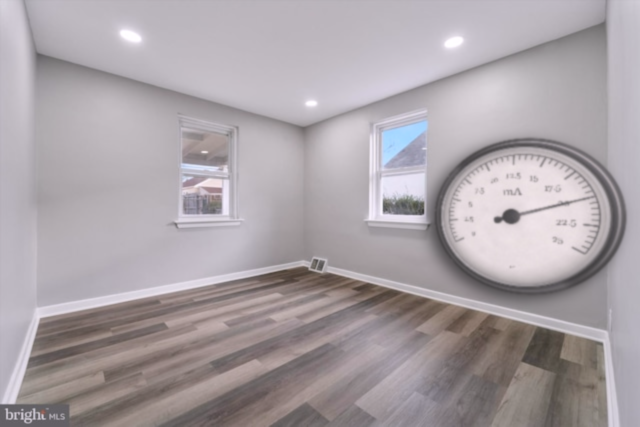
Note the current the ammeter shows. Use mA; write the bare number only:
20
